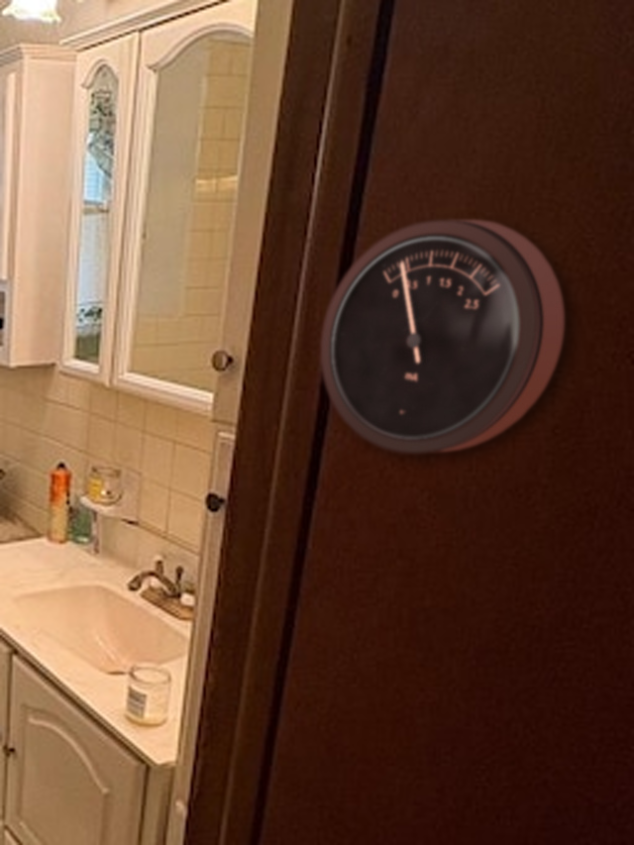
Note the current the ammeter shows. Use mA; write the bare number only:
0.5
